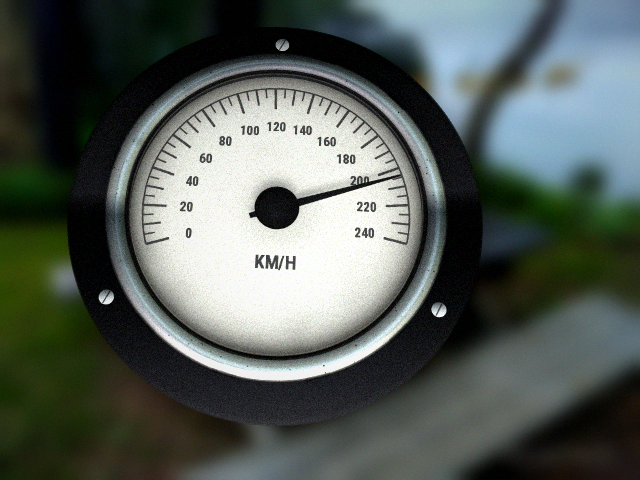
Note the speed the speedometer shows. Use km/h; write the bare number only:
205
